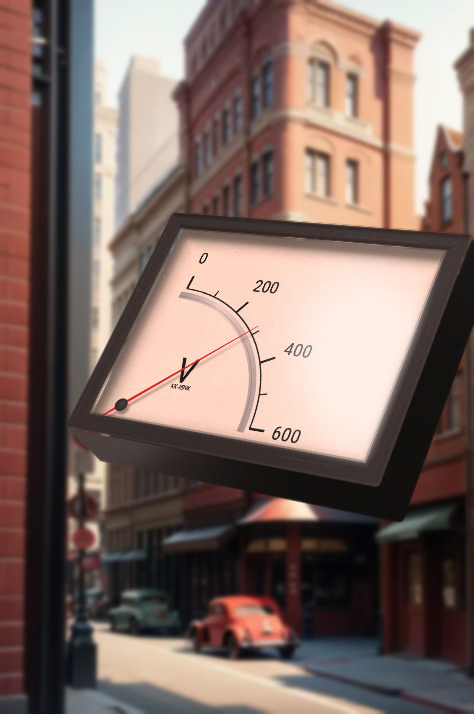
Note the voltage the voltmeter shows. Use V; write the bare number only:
300
